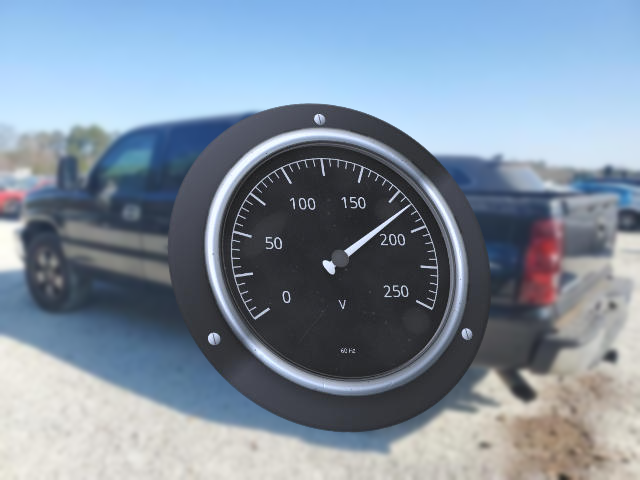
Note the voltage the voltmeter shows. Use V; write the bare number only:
185
